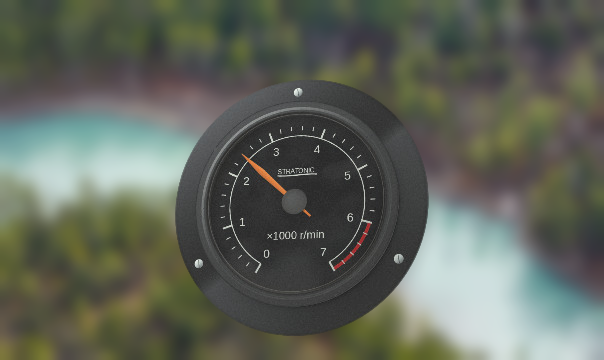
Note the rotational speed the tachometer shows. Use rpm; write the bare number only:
2400
